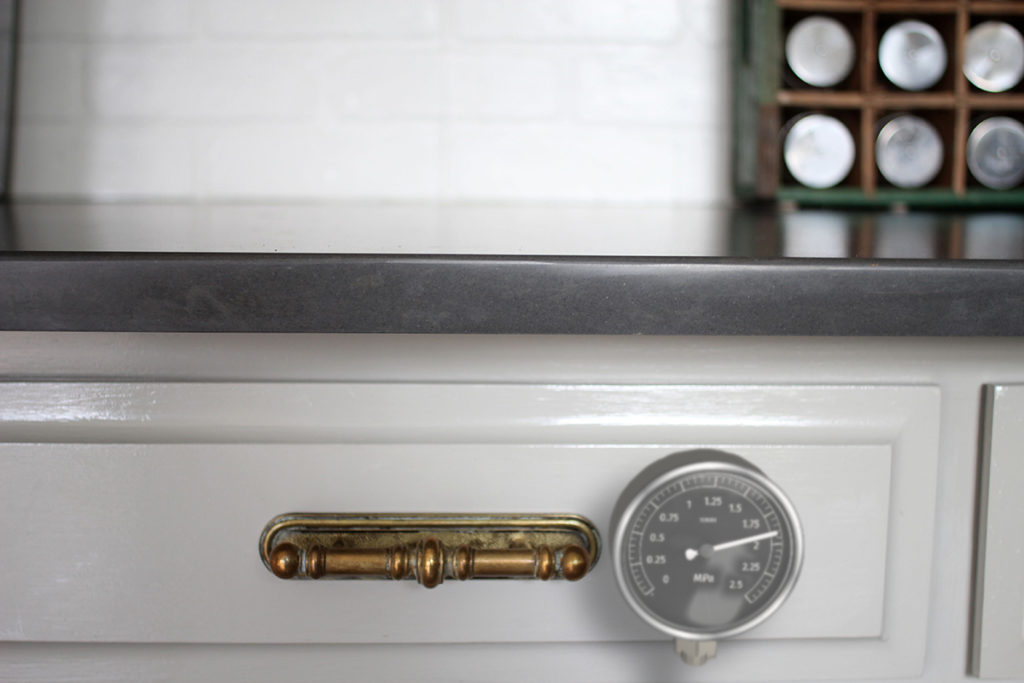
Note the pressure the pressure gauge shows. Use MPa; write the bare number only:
1.9
